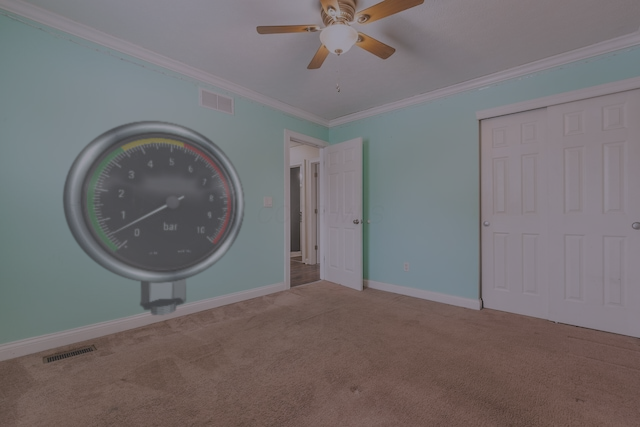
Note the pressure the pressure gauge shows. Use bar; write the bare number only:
0.5
